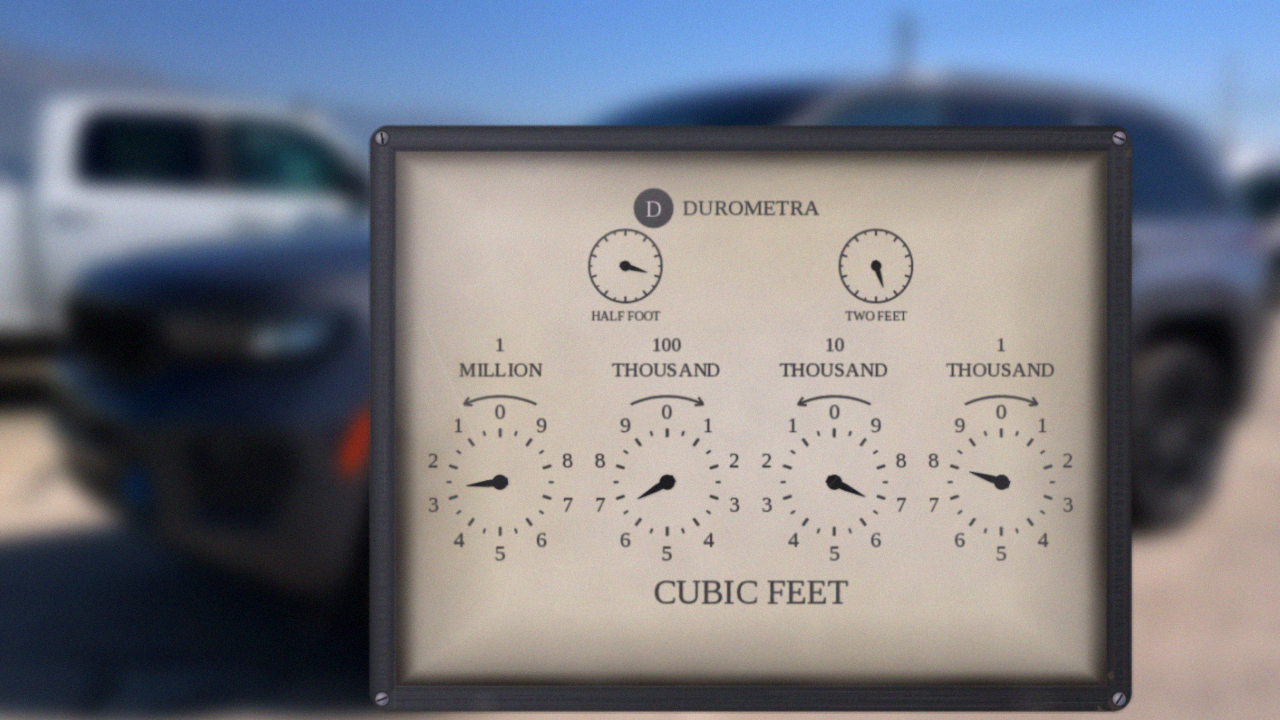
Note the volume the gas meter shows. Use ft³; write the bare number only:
266800
